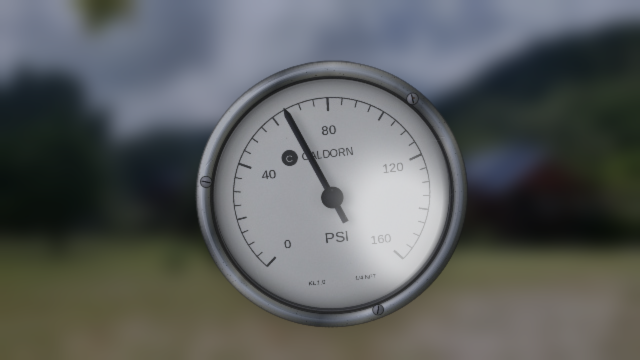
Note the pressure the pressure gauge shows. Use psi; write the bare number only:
65
